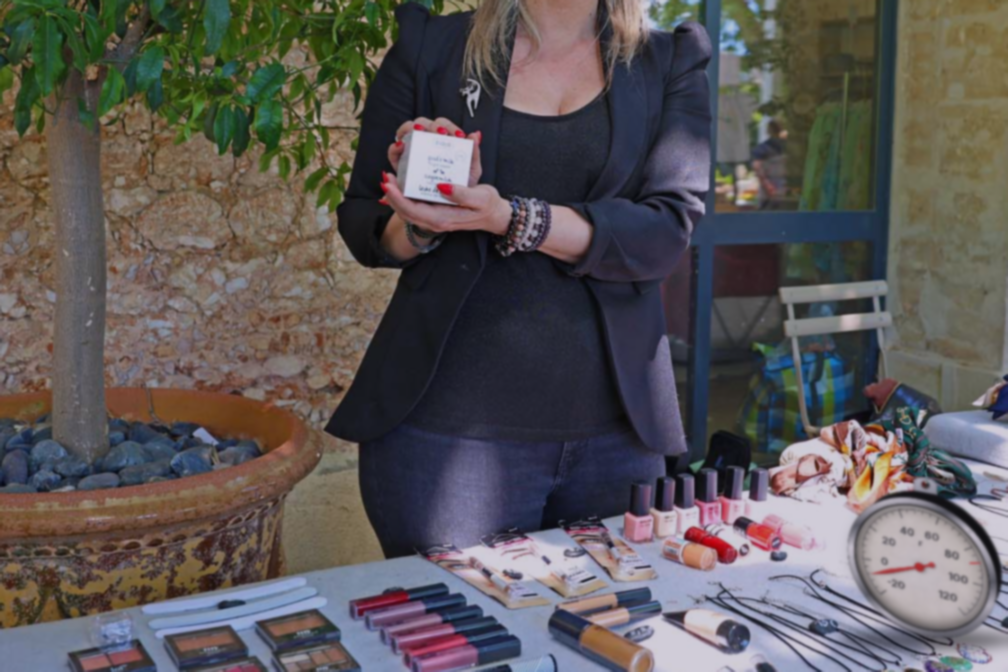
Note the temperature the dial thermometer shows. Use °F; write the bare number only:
-8
